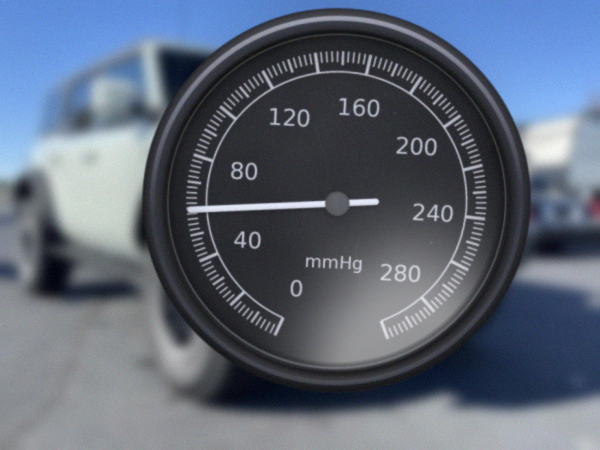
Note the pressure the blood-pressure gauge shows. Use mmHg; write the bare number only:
60
